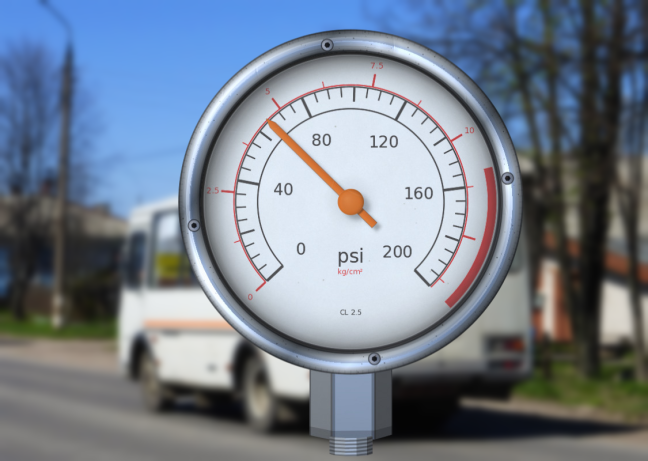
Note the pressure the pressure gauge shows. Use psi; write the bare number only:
65
